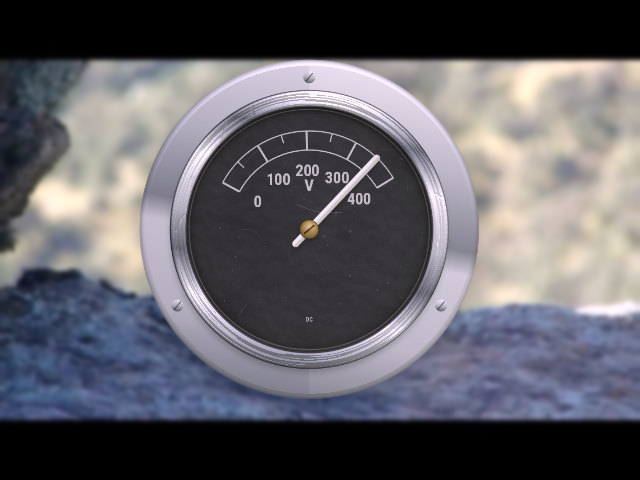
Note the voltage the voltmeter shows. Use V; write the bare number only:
350
